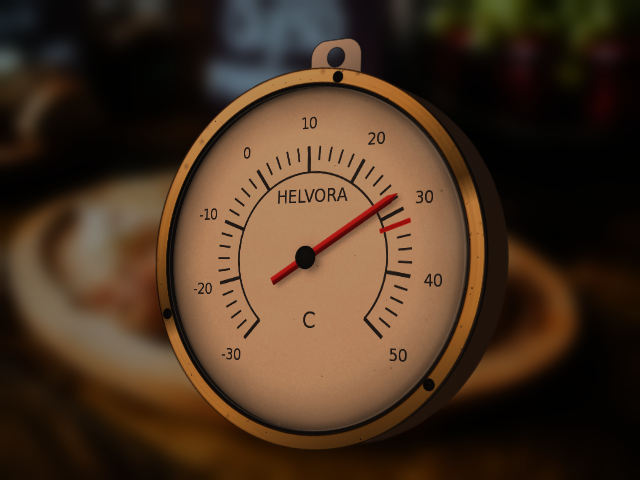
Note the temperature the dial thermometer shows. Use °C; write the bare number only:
28
